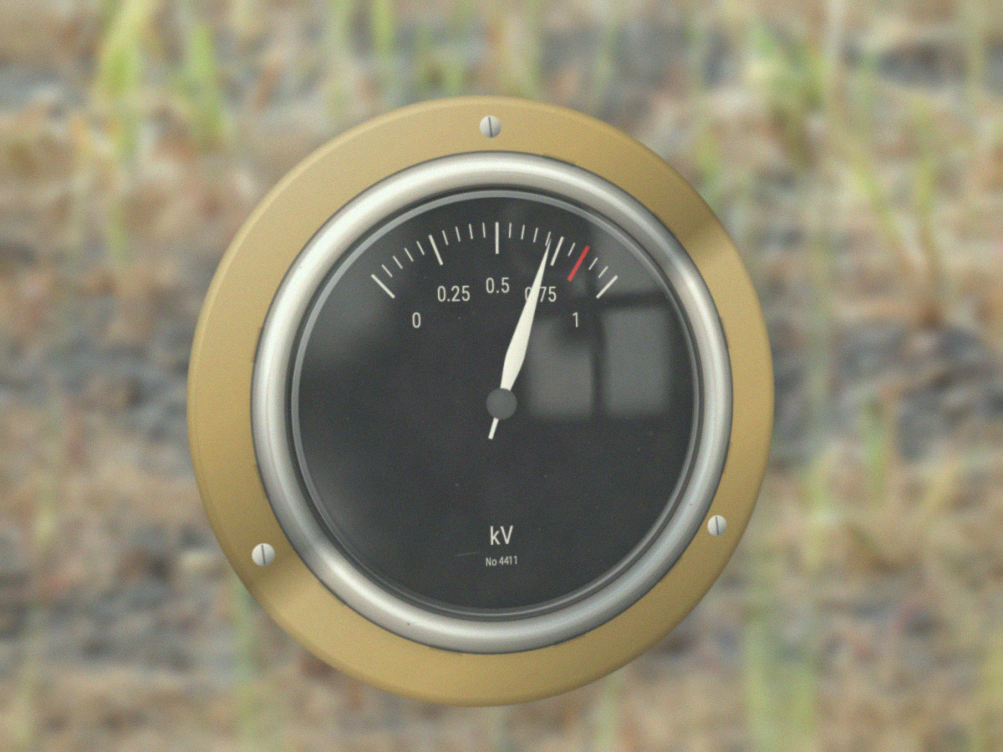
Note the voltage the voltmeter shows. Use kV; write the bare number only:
0.7
